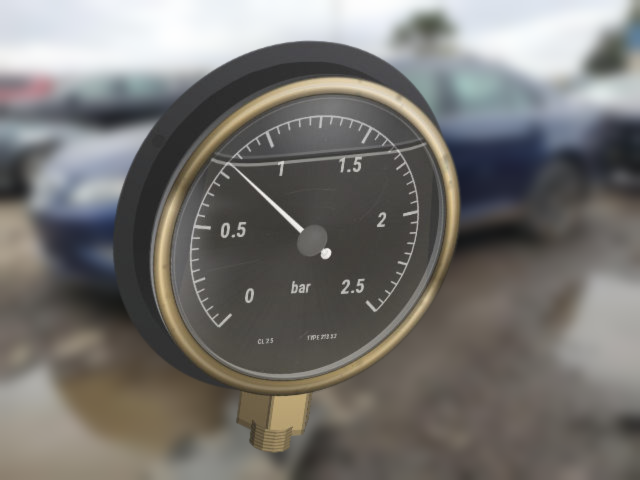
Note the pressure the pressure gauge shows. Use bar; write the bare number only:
0.8
